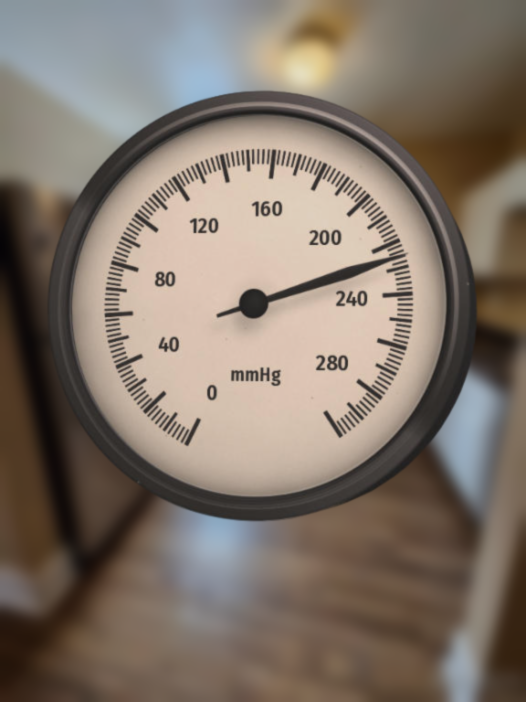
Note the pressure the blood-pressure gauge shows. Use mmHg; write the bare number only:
226
